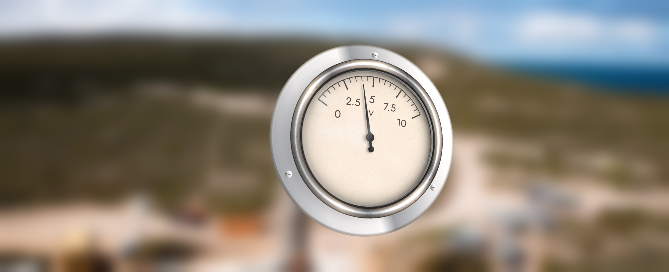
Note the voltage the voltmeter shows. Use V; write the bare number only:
4
